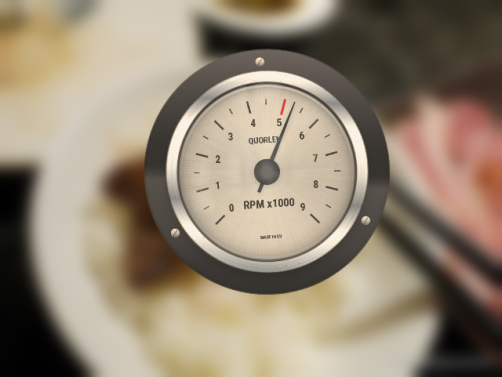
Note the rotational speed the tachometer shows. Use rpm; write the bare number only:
5250
